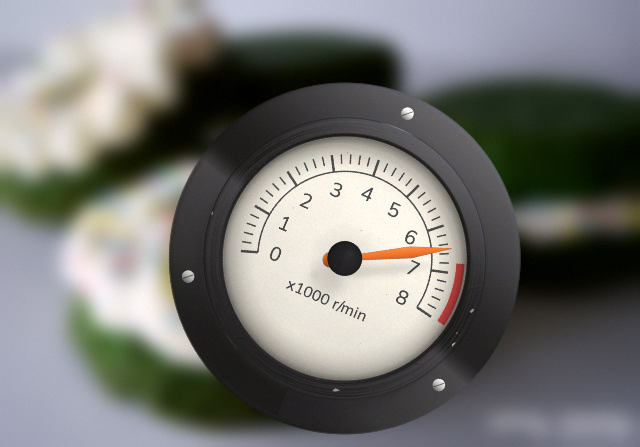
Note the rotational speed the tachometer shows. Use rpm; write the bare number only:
6500
